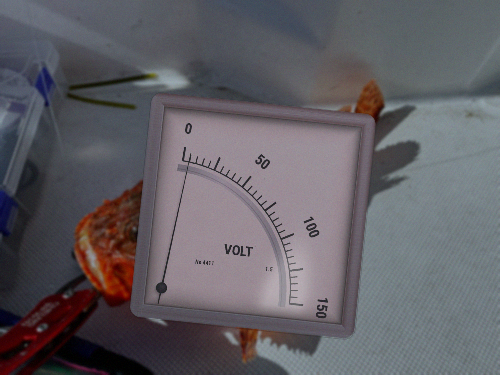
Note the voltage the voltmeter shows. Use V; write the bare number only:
5
